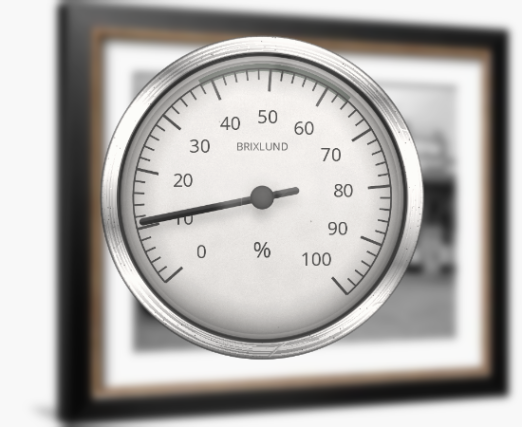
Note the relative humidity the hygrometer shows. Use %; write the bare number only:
11
